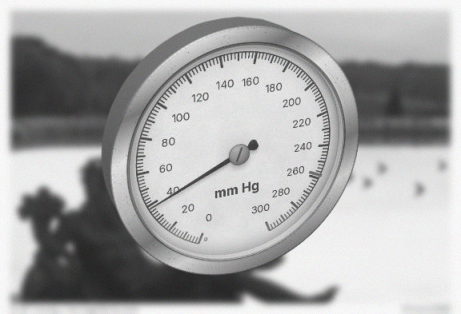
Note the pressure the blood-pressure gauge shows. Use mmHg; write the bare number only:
40
